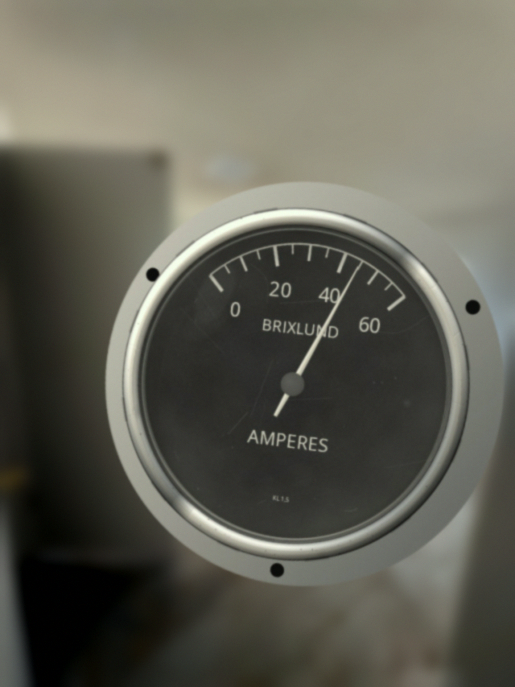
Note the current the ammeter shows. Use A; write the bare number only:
45
